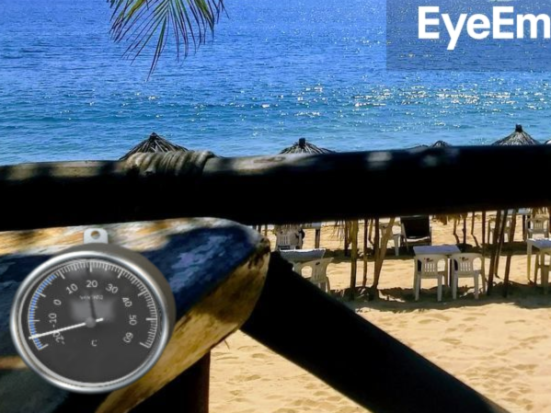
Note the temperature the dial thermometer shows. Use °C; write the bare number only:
-15
